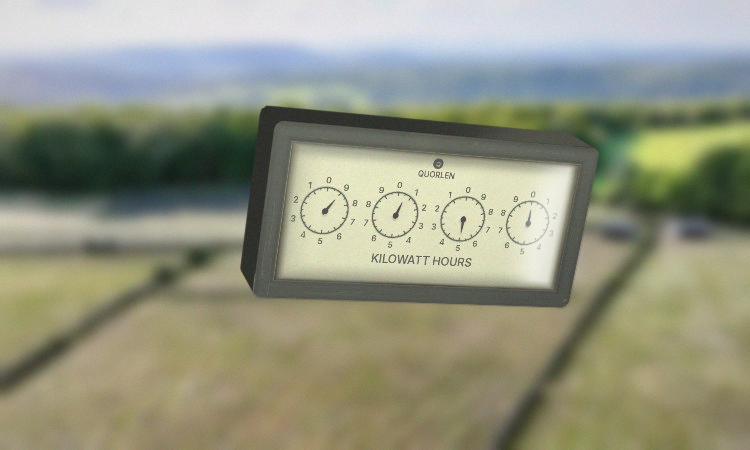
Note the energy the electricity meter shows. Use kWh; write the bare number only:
9050
